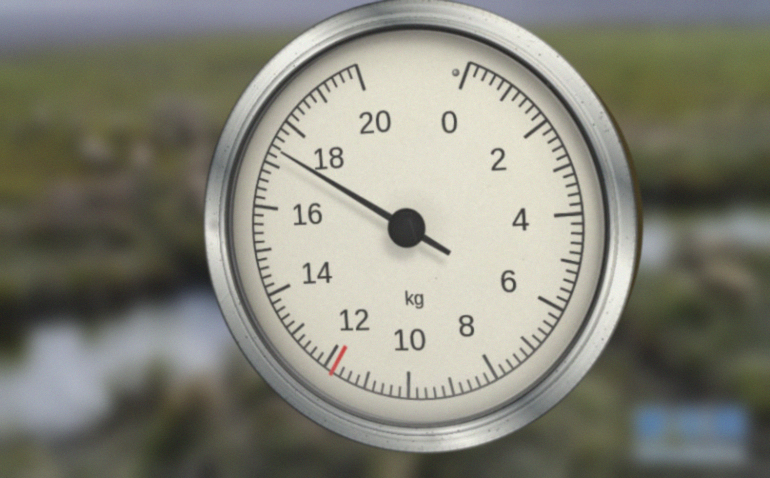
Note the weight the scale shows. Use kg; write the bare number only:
17.4
